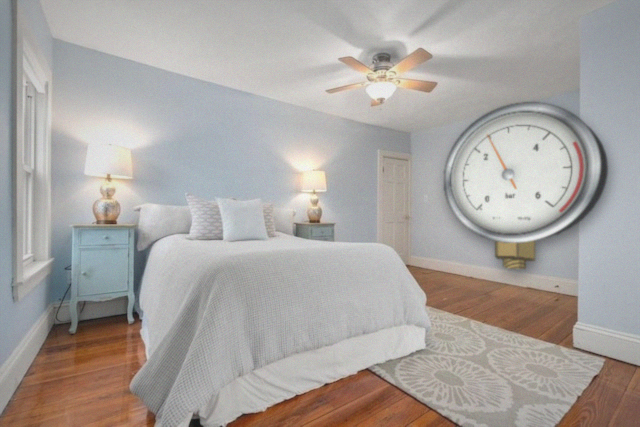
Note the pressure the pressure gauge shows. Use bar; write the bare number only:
2.5
